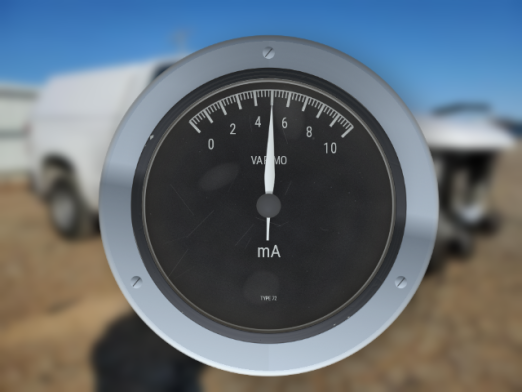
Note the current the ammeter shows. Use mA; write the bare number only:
5
